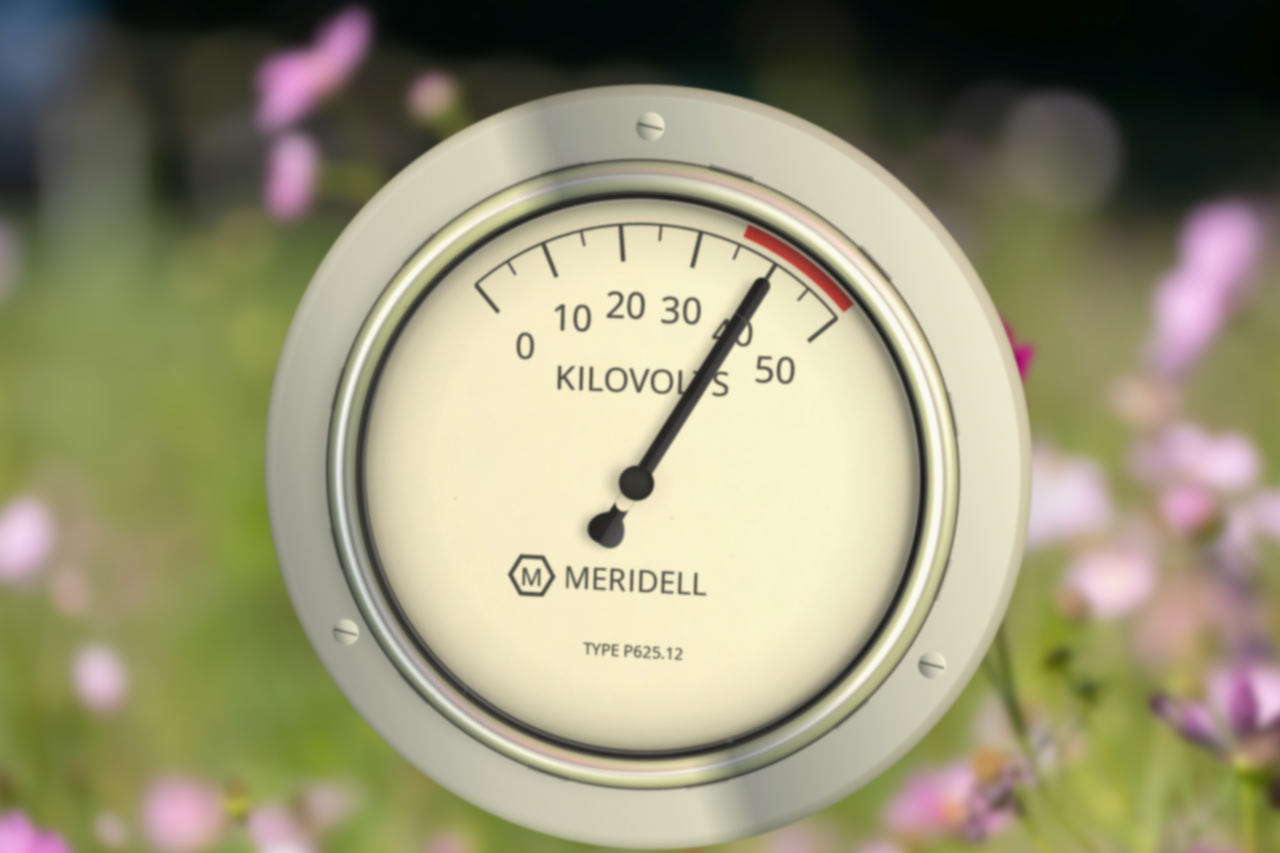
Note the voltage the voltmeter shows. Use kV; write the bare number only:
40
